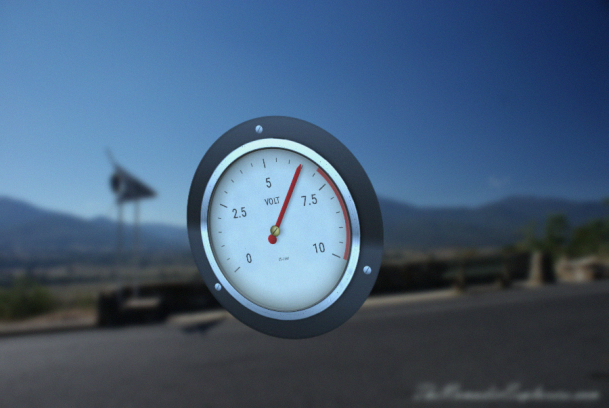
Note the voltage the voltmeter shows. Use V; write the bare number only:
6.5
